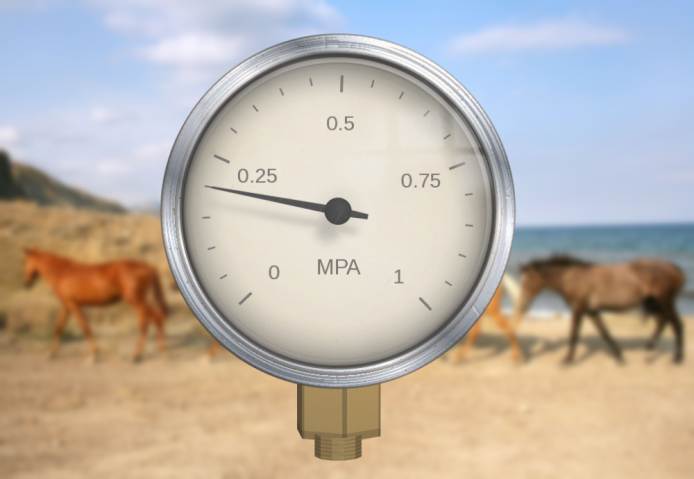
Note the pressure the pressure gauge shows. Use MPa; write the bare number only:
0.2
